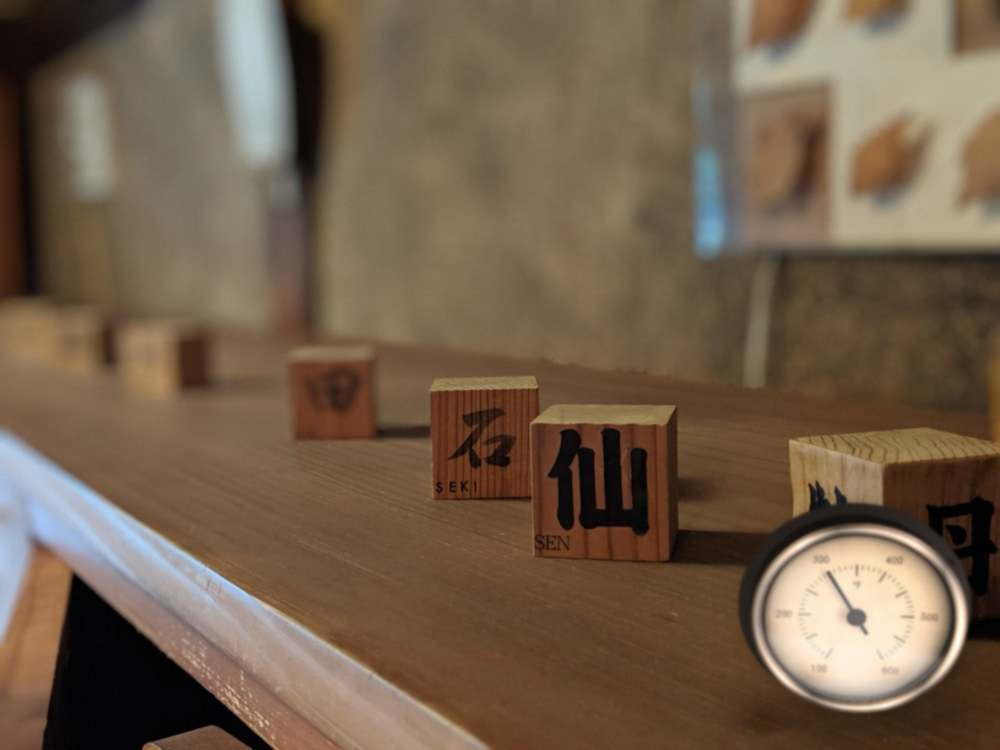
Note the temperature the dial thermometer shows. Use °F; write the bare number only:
300
